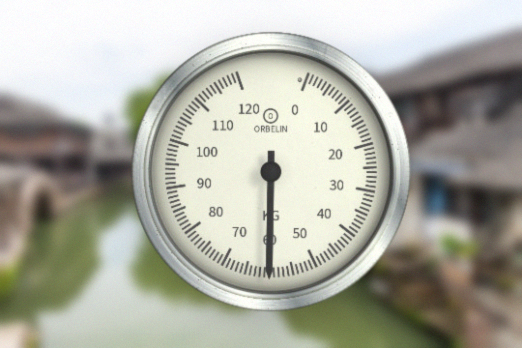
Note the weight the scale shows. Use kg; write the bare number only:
60
